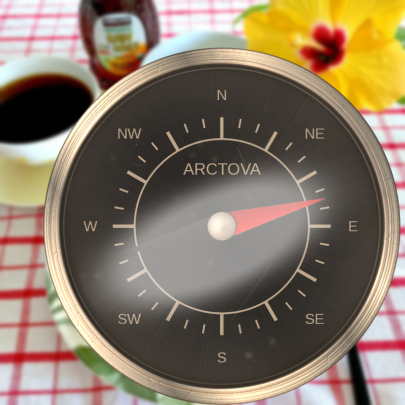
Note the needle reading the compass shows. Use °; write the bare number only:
75
